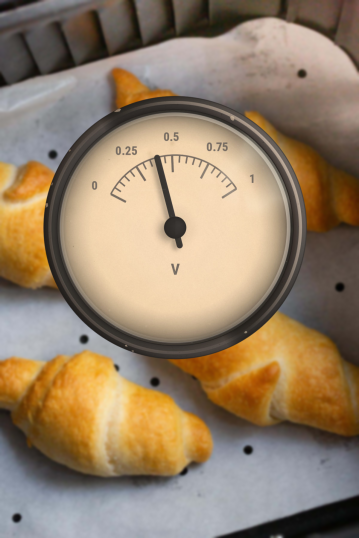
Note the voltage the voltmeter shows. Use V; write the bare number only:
0.4
